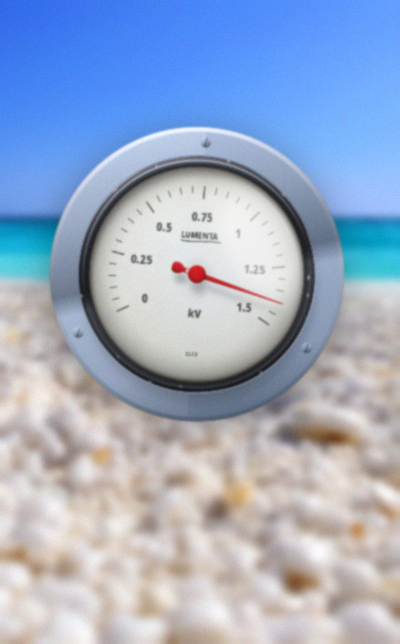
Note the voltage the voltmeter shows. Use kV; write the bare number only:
1.4
